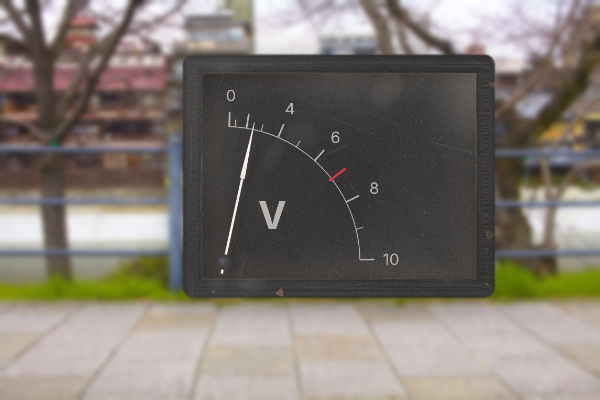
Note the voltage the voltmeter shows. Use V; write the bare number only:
2.5
